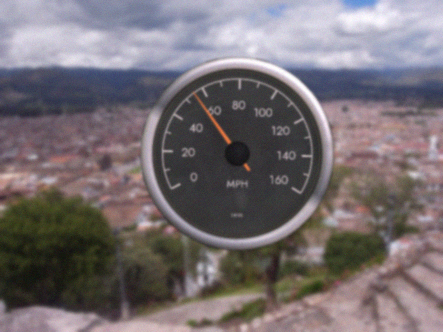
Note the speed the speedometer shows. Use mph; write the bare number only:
55
